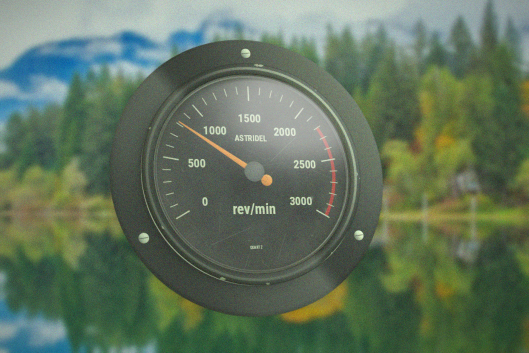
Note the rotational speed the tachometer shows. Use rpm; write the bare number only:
800
